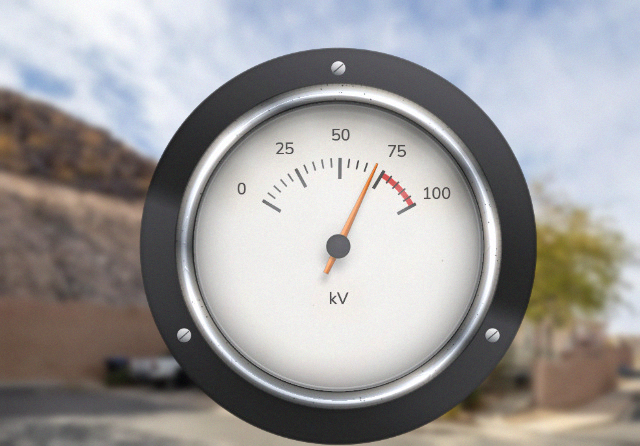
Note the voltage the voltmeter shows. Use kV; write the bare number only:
70
